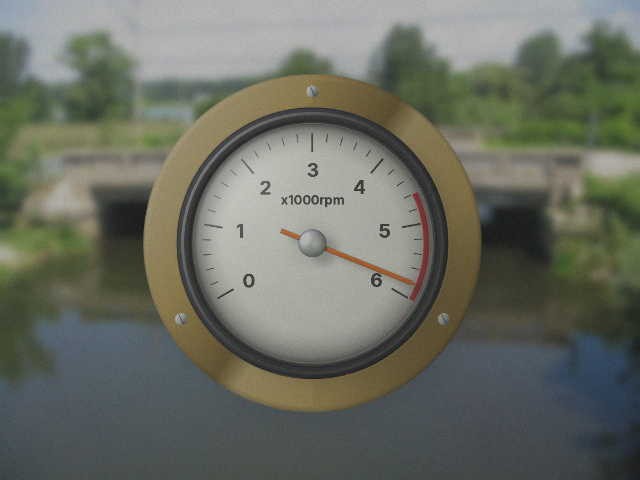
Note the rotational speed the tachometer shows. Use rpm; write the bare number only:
5800
